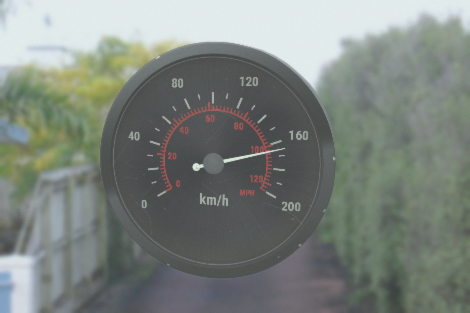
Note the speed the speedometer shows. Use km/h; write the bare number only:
165
